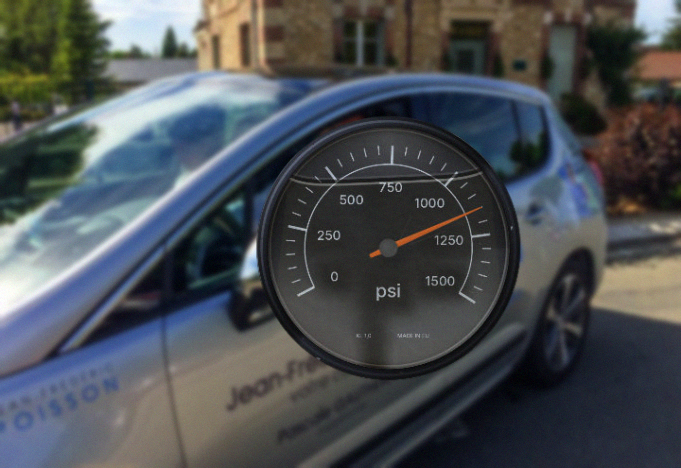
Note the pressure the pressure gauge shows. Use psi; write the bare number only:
1150
